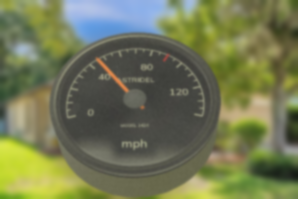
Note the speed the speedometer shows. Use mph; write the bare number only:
45
